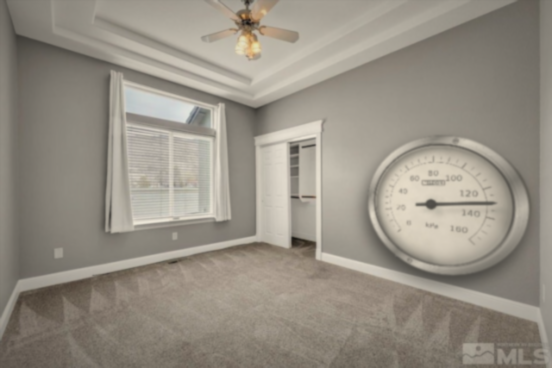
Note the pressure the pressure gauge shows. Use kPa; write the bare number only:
130
